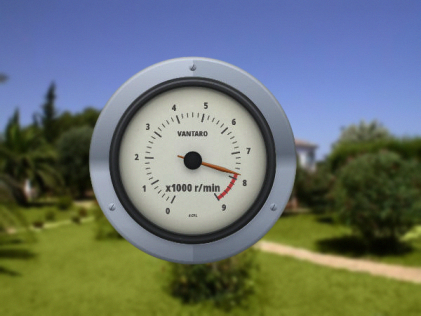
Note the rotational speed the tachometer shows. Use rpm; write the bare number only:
7800
